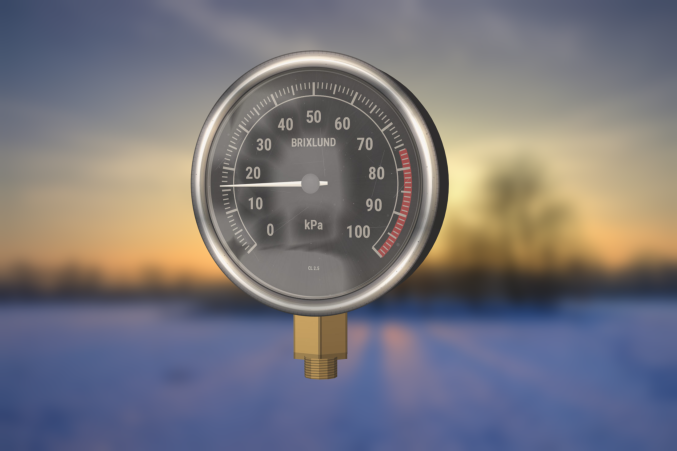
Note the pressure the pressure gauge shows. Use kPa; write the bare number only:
16
